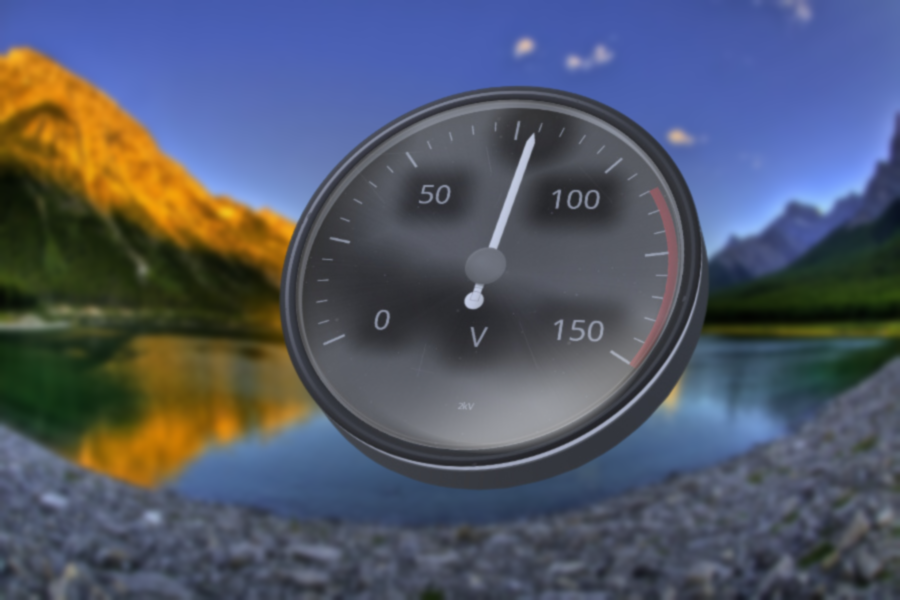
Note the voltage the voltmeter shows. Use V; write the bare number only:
80
